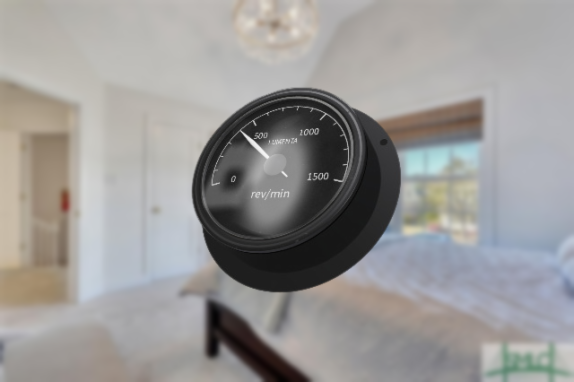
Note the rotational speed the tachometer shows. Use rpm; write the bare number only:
400
